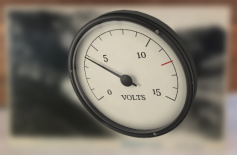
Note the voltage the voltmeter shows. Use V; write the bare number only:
4
